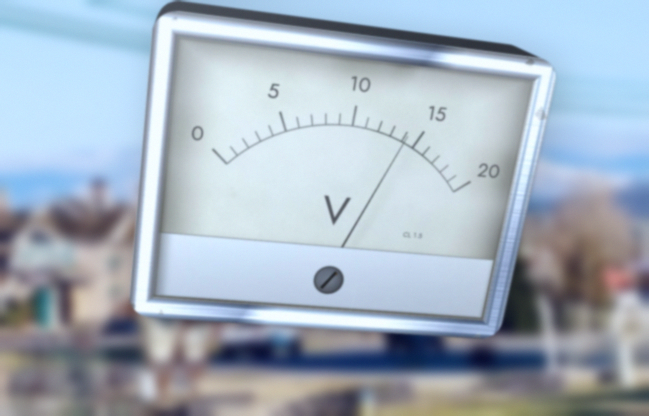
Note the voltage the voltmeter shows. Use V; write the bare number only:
14
